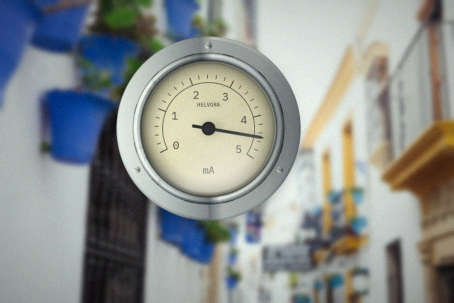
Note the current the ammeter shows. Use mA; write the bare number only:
4.5
